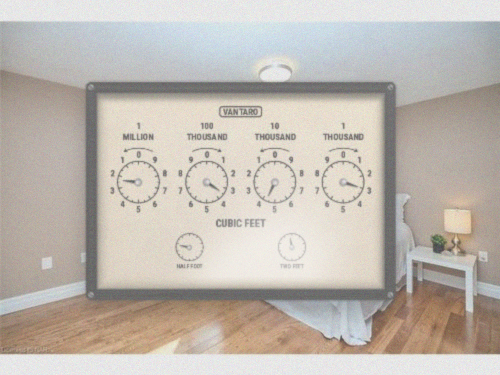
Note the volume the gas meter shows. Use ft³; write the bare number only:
234300
